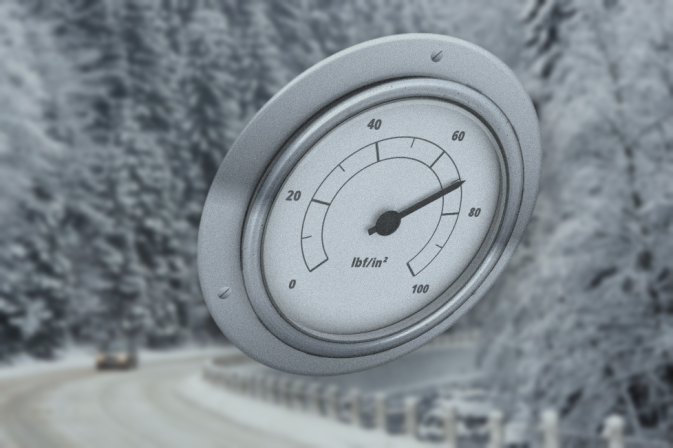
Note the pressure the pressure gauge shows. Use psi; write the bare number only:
70
